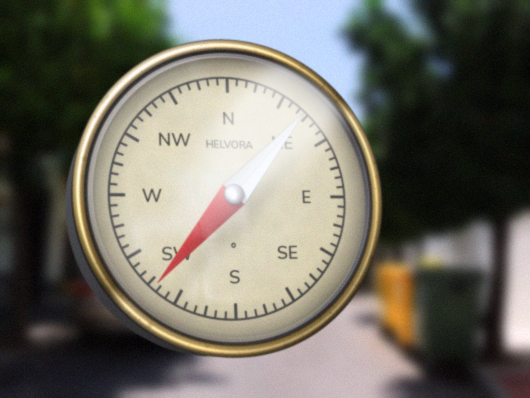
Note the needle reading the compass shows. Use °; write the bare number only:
222.5
